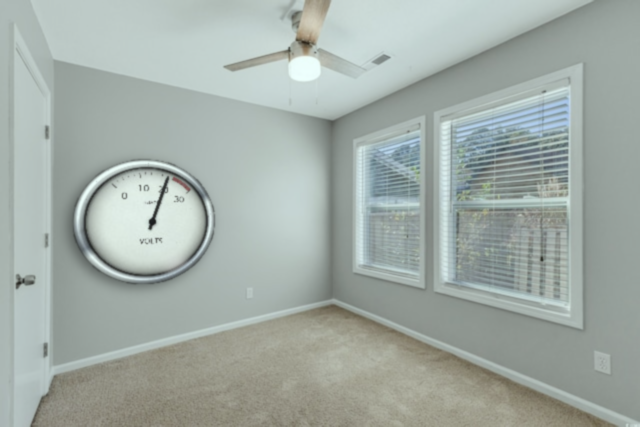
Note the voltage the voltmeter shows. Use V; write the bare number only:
20
